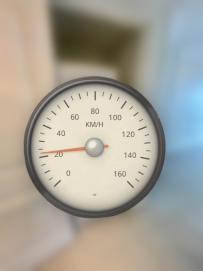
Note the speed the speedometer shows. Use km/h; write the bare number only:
22.5
